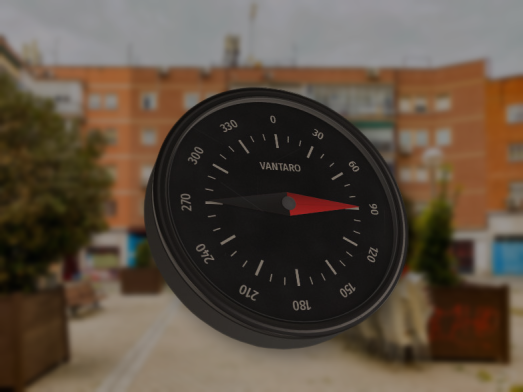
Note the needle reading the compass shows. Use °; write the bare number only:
90
